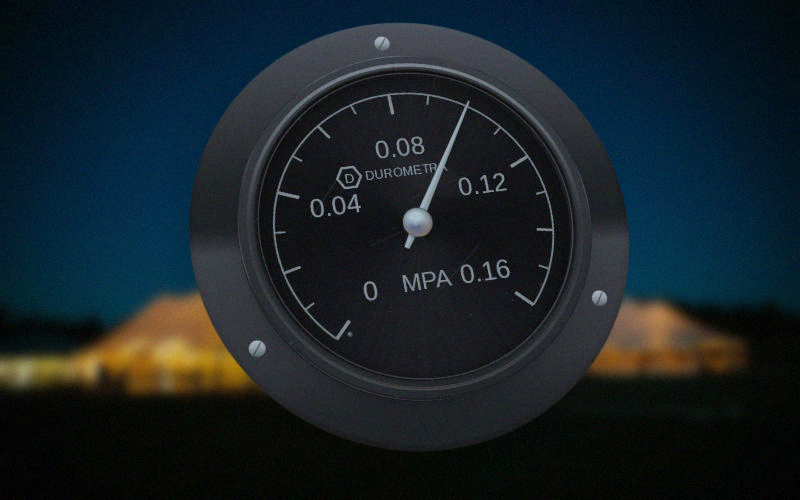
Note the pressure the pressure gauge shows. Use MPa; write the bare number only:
0.1
